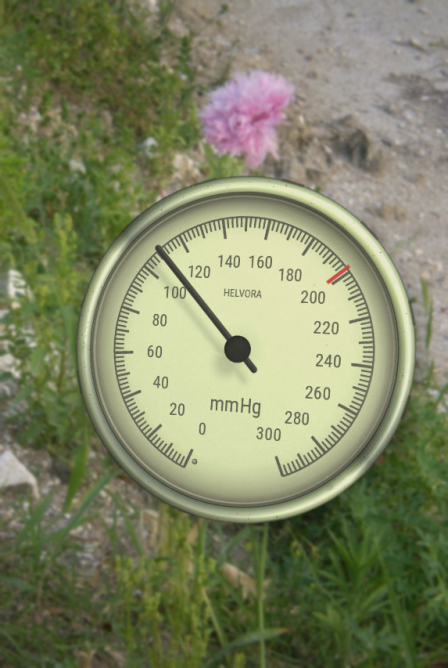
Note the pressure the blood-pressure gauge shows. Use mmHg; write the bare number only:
110
